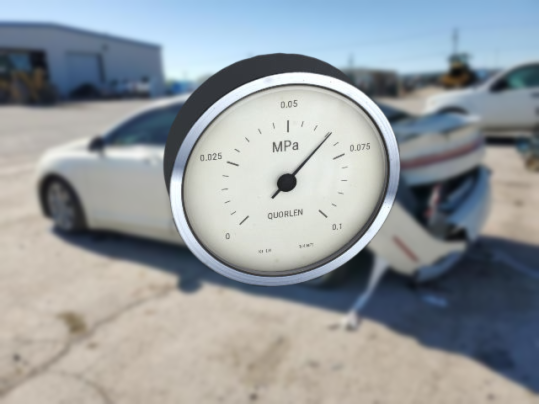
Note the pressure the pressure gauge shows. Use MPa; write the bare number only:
0.065
